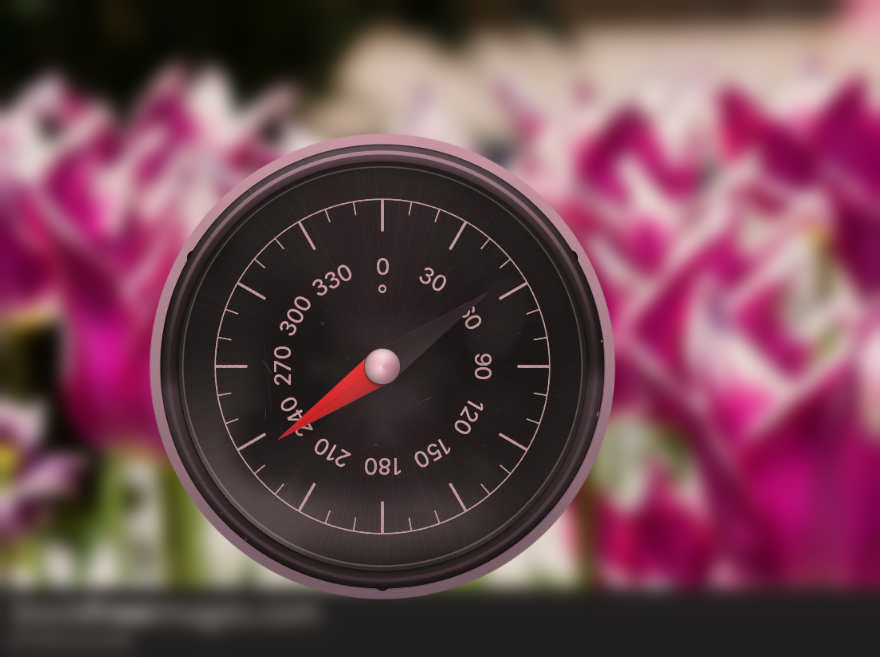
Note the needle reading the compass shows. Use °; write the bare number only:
235
